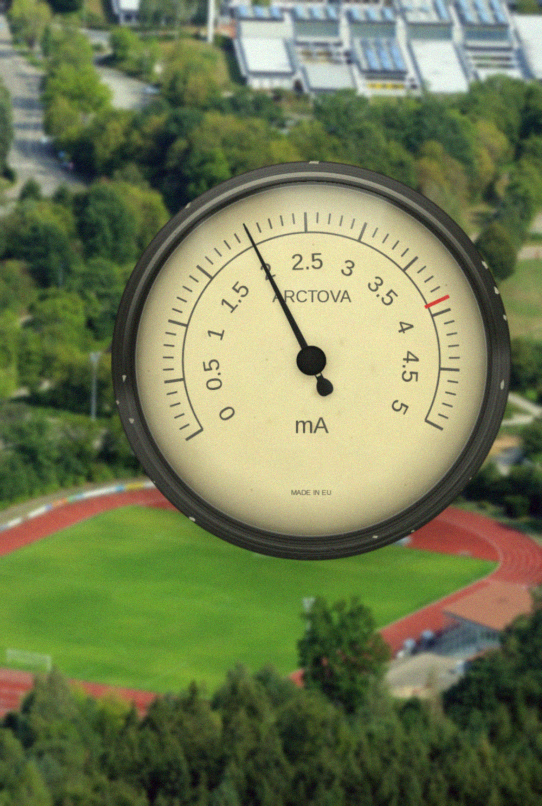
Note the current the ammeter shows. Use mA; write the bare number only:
2
